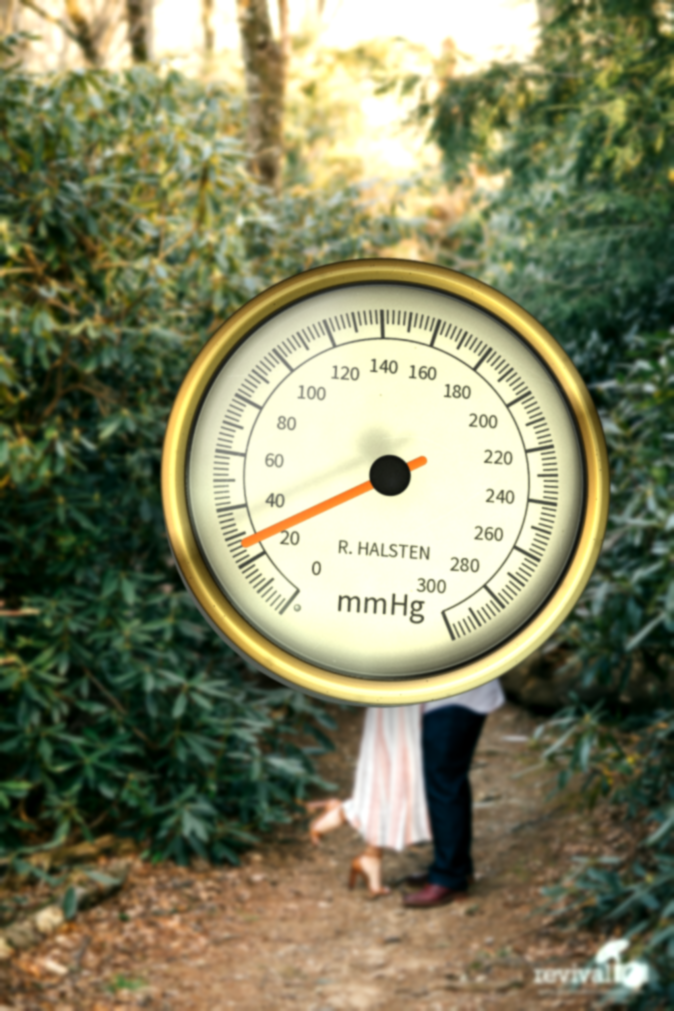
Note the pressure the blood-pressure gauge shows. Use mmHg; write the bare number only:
26
